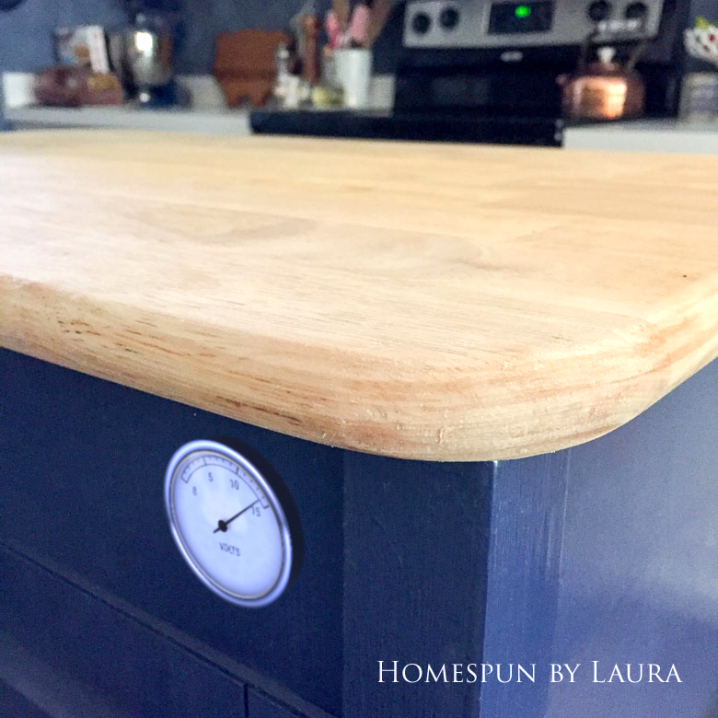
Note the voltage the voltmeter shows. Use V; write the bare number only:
14
